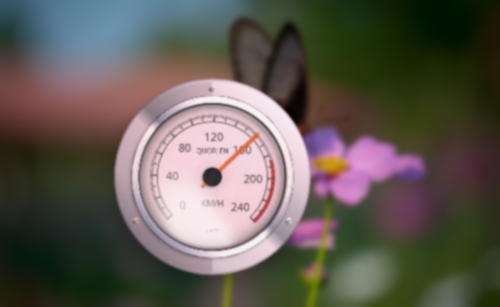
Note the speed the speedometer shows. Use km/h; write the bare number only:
160
